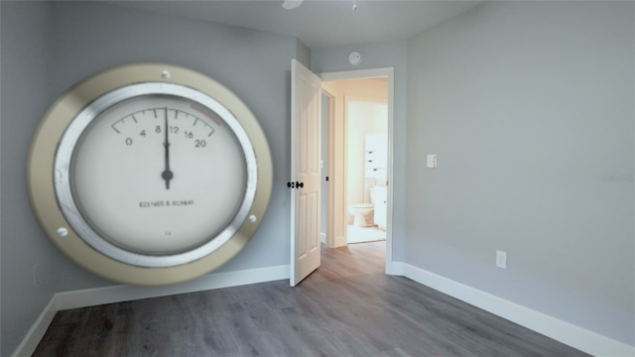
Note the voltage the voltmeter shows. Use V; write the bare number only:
10
